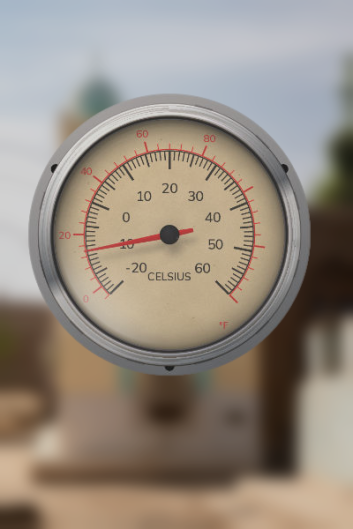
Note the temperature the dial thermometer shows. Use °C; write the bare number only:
-10
